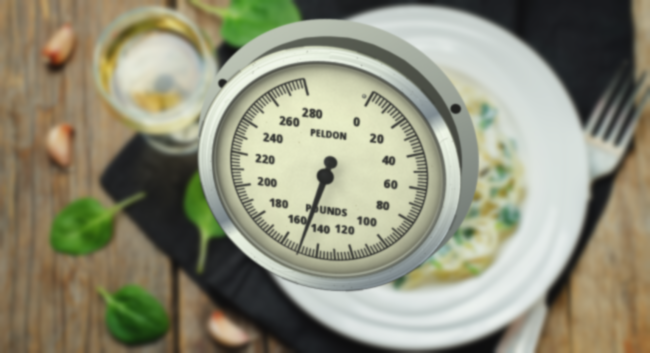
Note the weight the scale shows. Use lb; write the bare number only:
150
